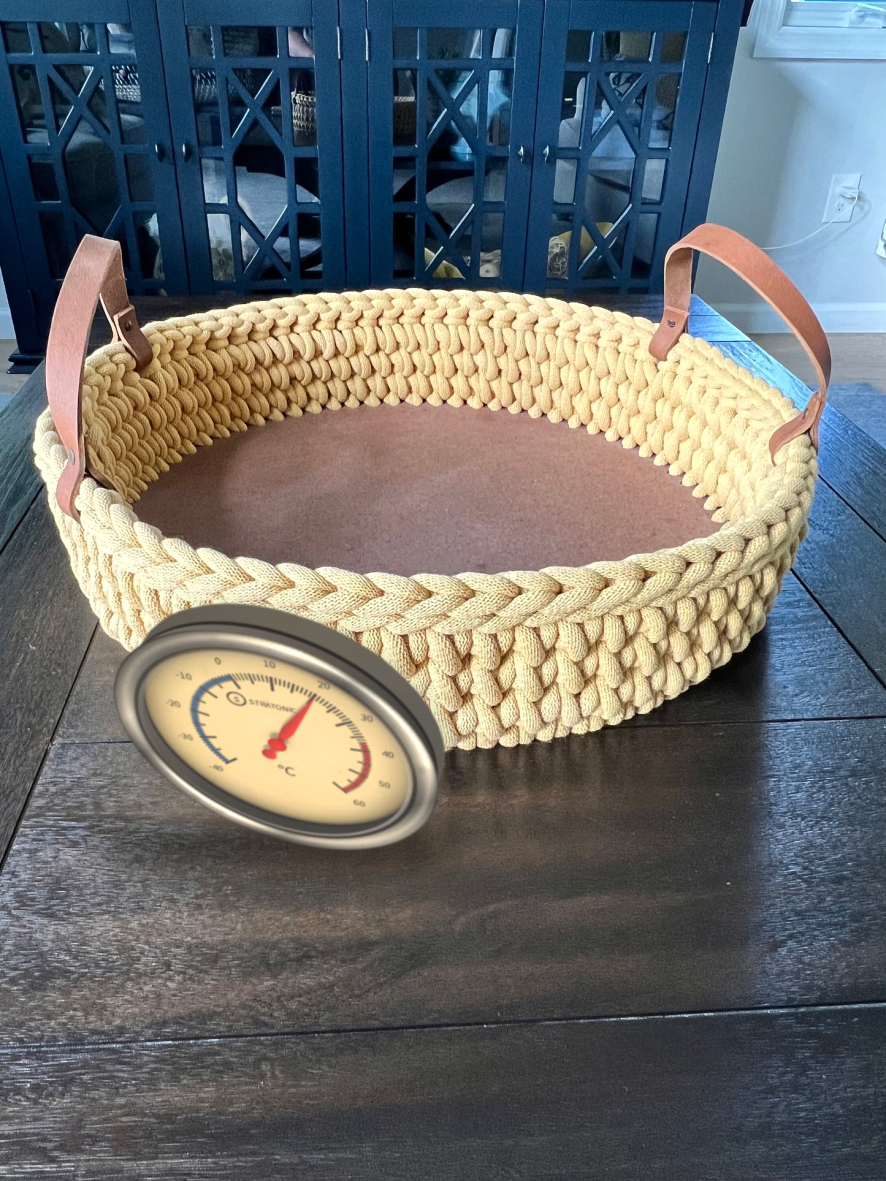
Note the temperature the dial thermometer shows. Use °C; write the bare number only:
20
